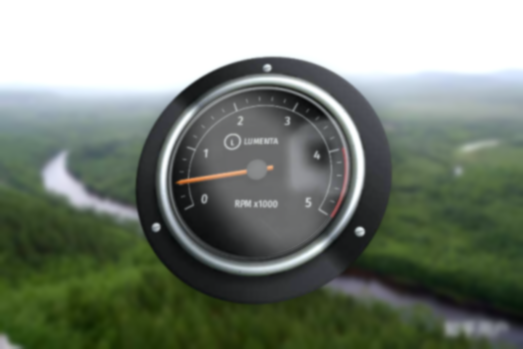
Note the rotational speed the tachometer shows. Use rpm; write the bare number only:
400
